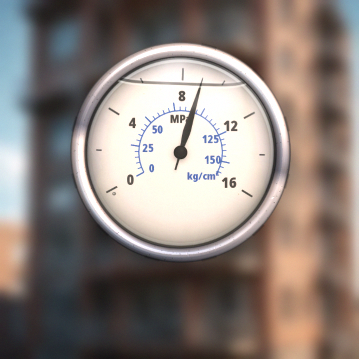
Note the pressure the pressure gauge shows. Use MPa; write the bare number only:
9
